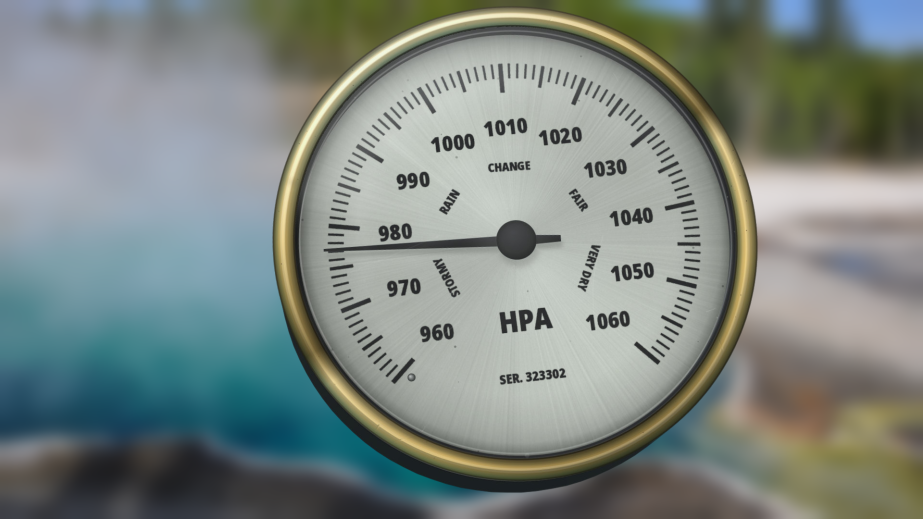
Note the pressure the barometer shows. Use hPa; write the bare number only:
977
